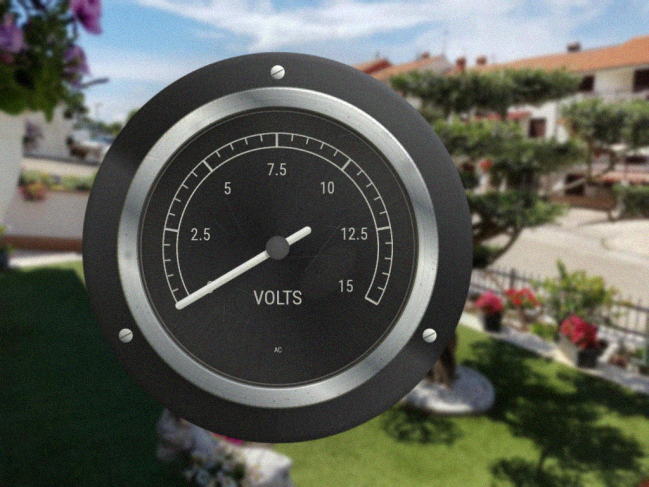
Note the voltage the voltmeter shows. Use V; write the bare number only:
0
